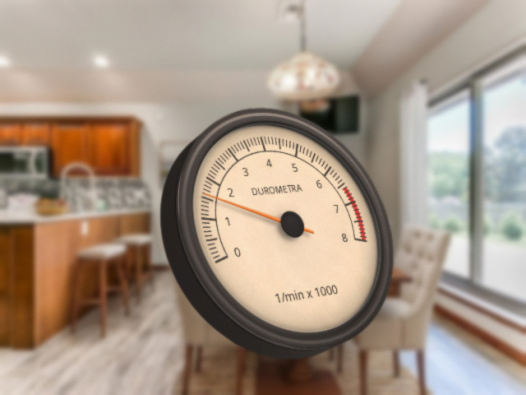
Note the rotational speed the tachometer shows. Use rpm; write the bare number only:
1500
